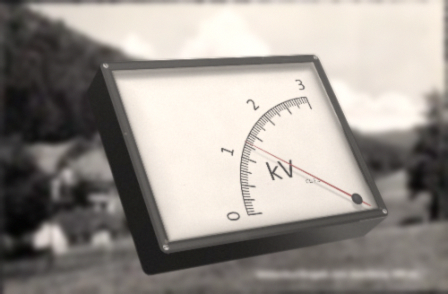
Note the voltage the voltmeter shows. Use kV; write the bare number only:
1.25
